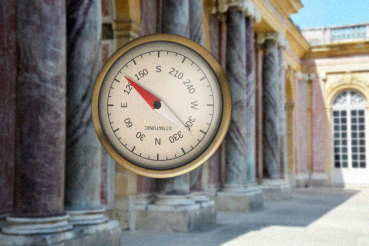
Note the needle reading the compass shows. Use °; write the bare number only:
130
